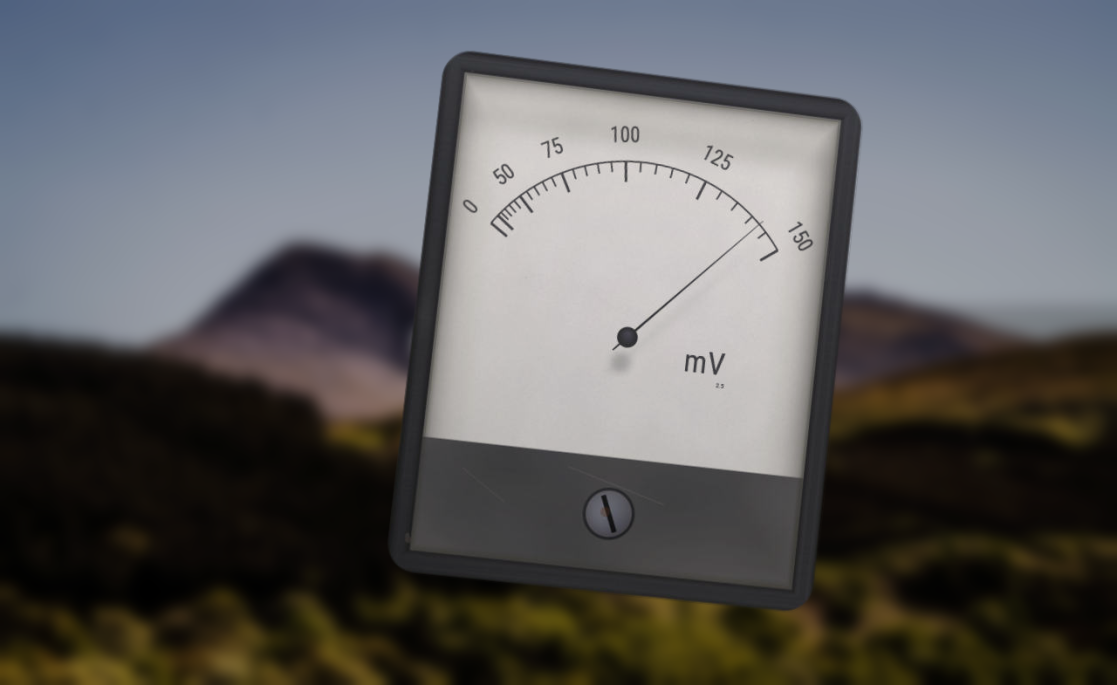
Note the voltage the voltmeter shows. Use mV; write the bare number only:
142.5
